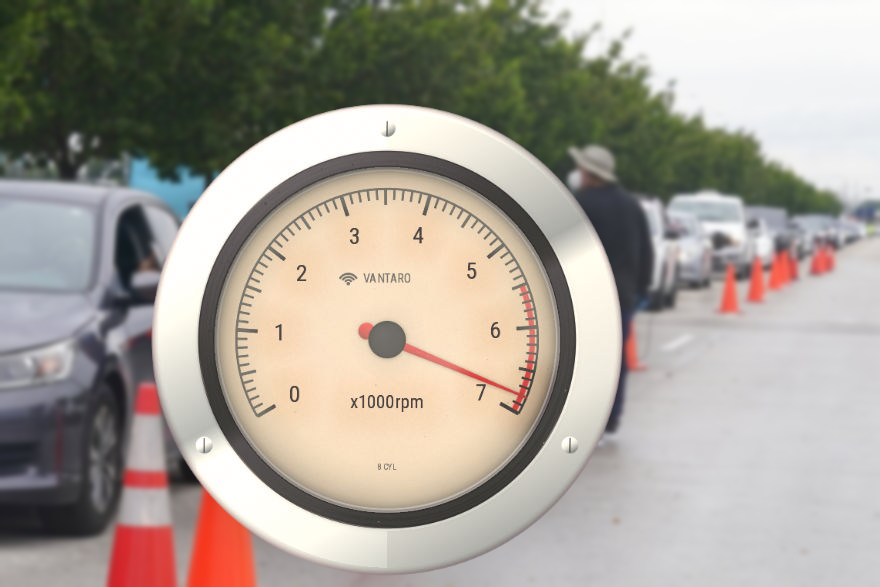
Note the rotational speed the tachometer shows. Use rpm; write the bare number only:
6800
